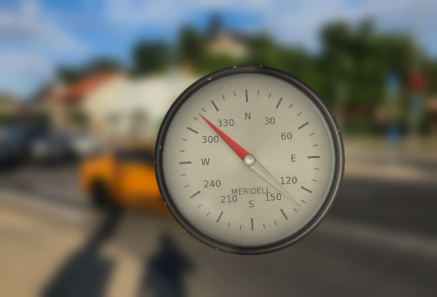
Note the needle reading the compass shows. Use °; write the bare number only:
315
